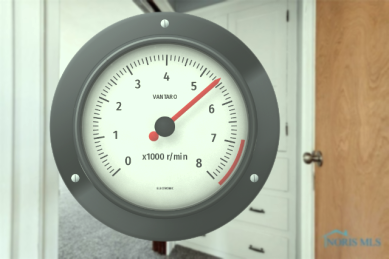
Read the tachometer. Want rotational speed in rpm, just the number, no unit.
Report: 5400
